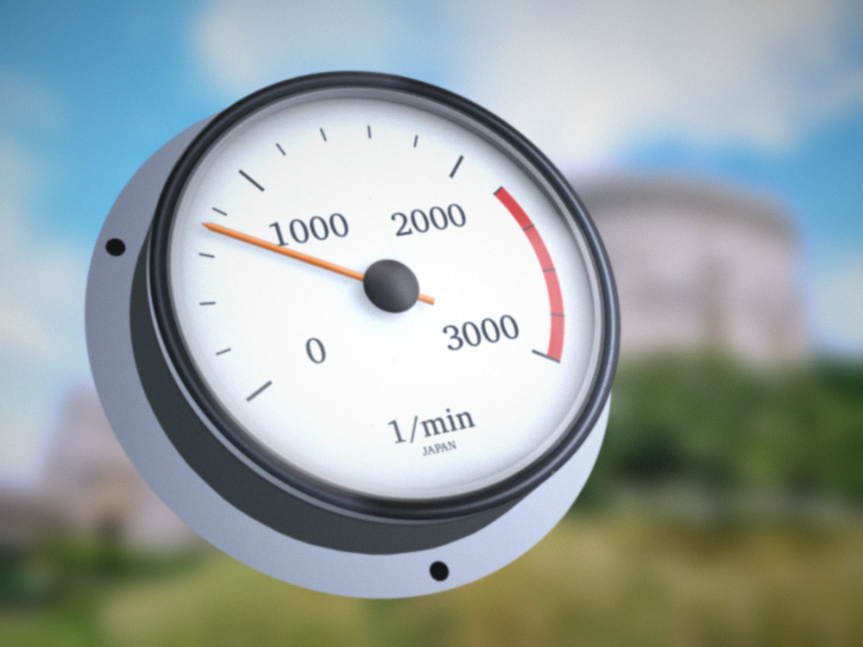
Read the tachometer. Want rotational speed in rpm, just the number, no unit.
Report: 700
